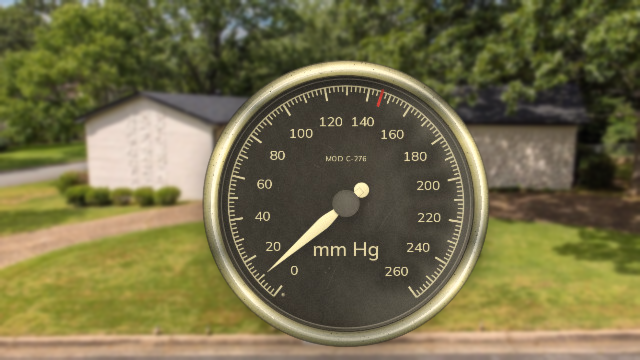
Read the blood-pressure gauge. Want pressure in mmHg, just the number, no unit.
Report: 10
